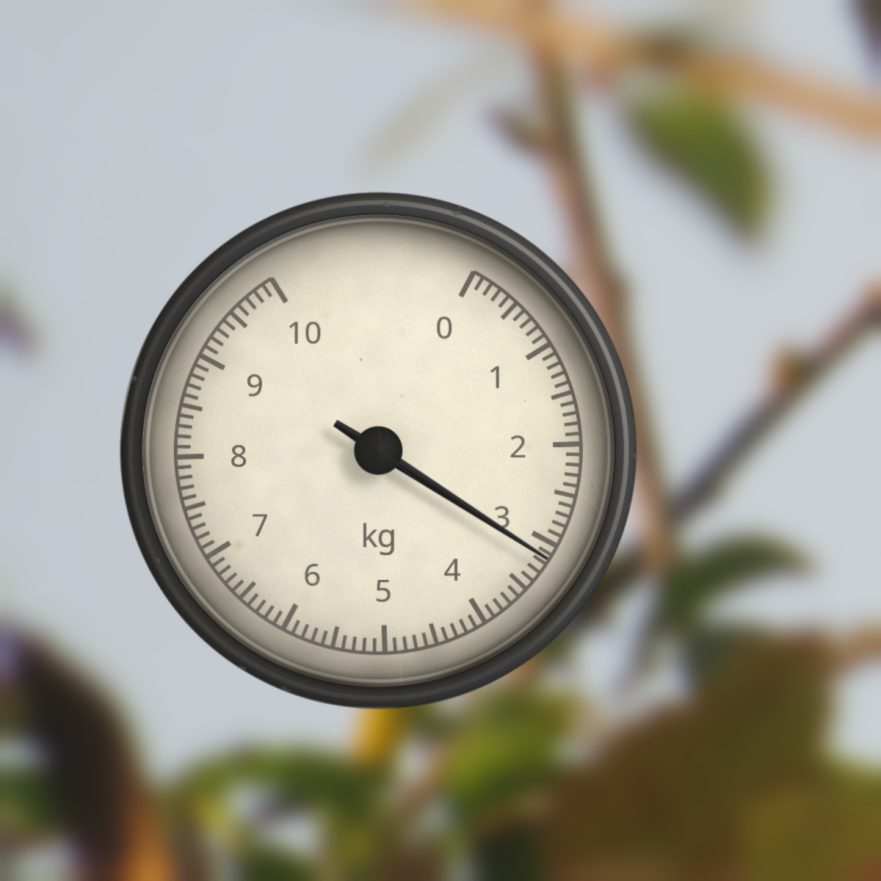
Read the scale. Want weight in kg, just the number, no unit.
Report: 3.15
